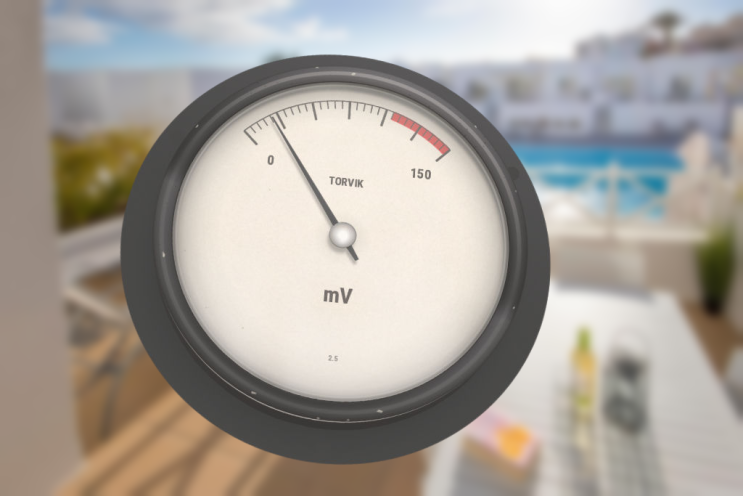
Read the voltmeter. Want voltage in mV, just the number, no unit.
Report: 20
